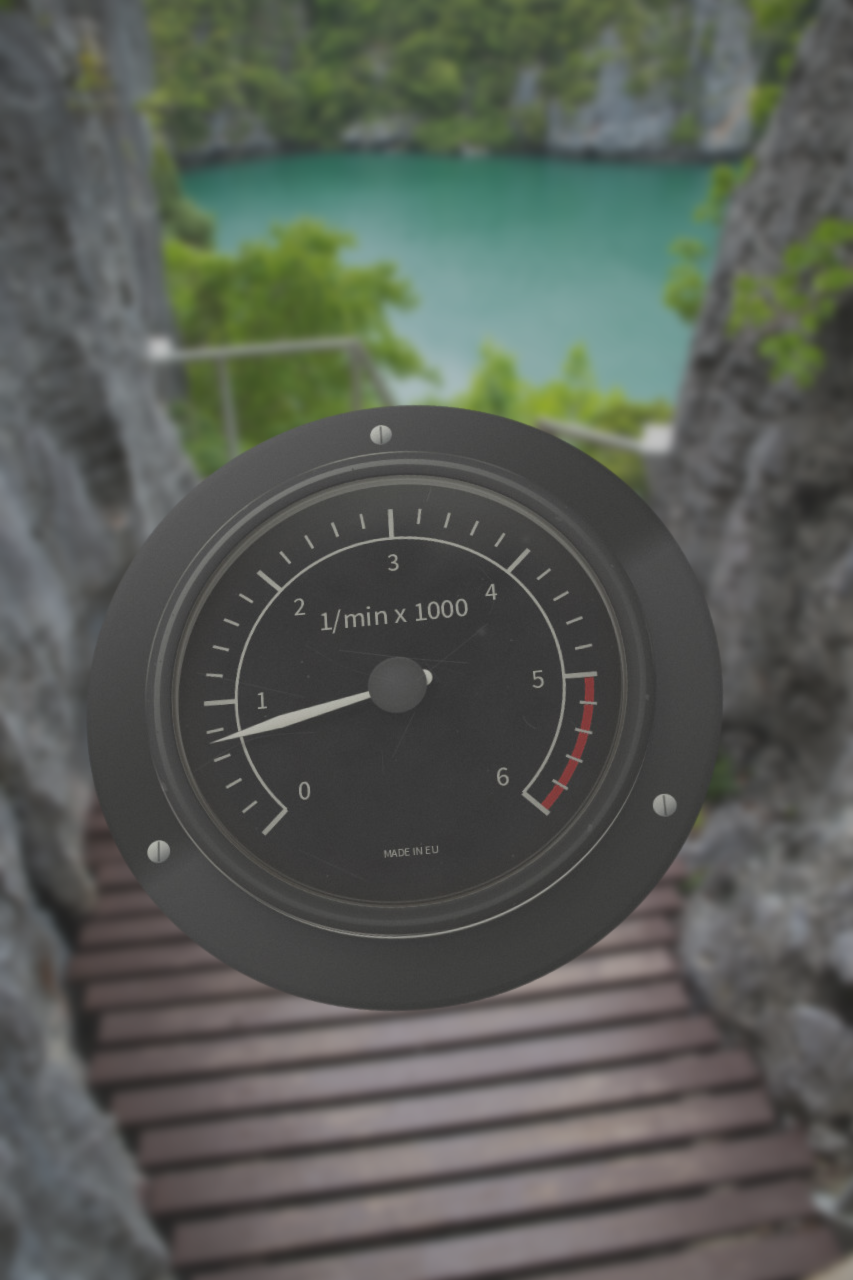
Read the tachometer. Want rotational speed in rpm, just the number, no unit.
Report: 700
